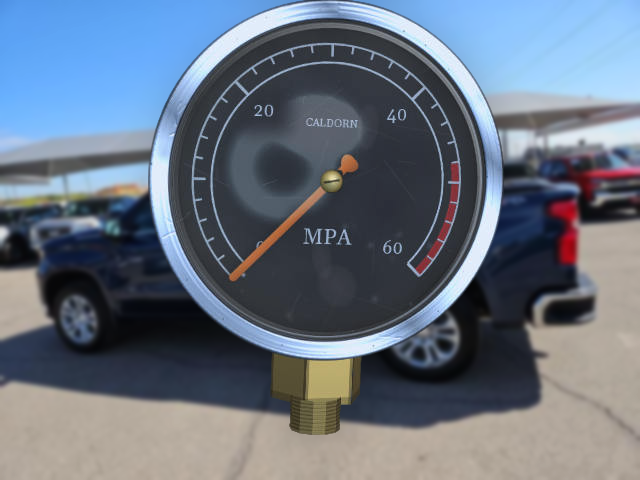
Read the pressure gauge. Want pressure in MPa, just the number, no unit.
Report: 0
